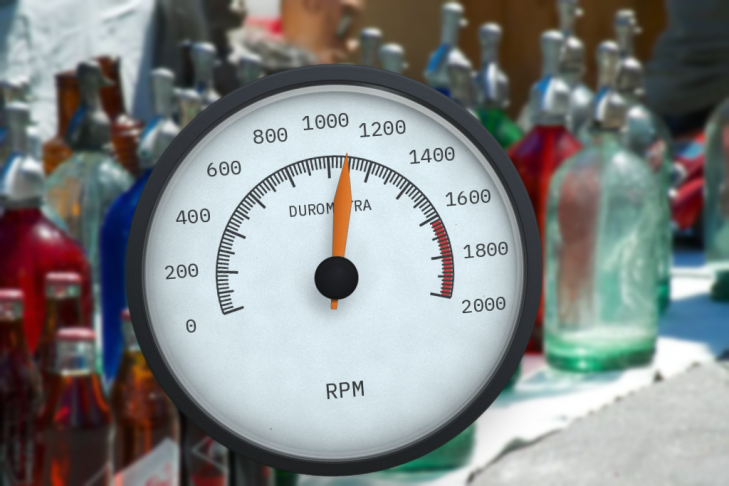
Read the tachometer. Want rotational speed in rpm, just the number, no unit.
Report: 1080
